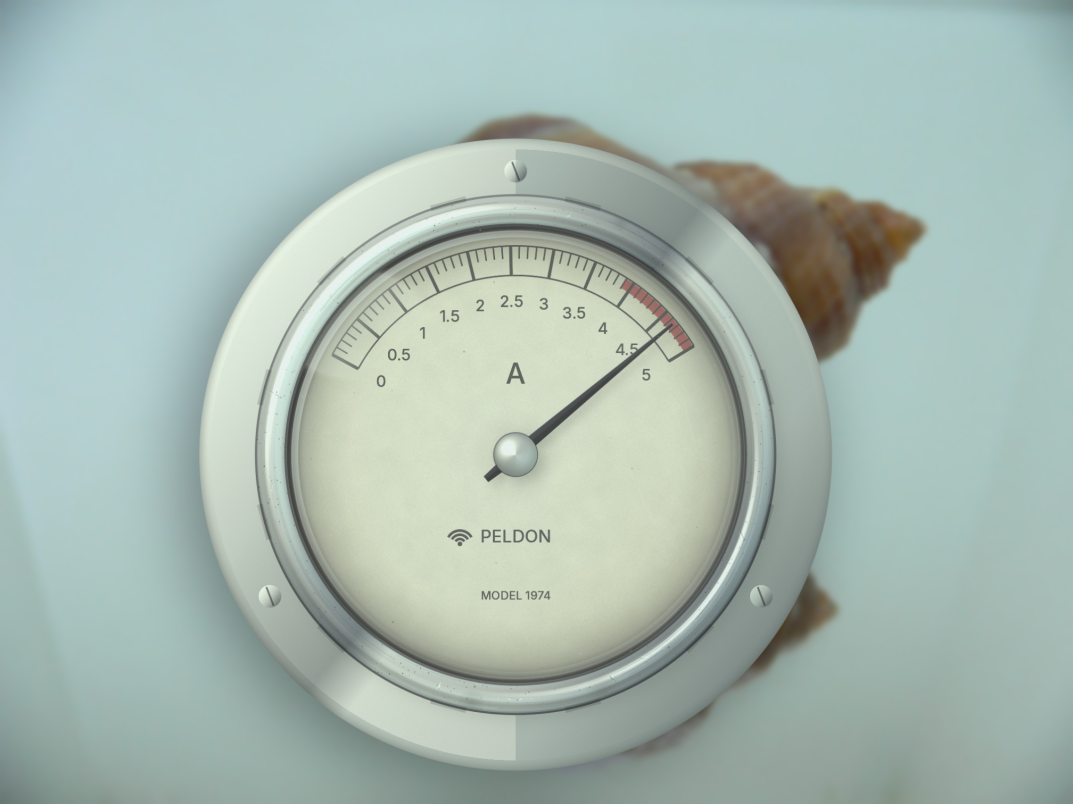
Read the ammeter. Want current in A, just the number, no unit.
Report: 4.65
